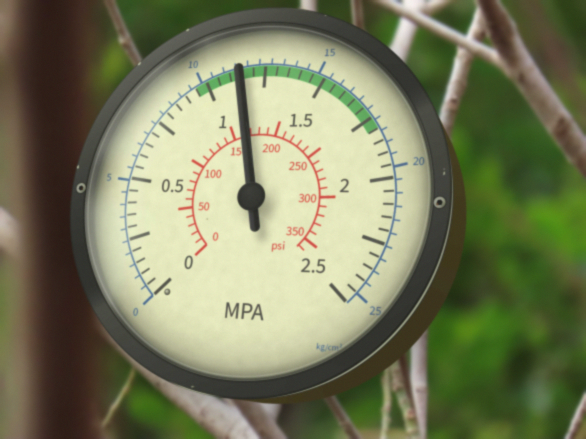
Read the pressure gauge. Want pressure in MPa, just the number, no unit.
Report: 1.15
